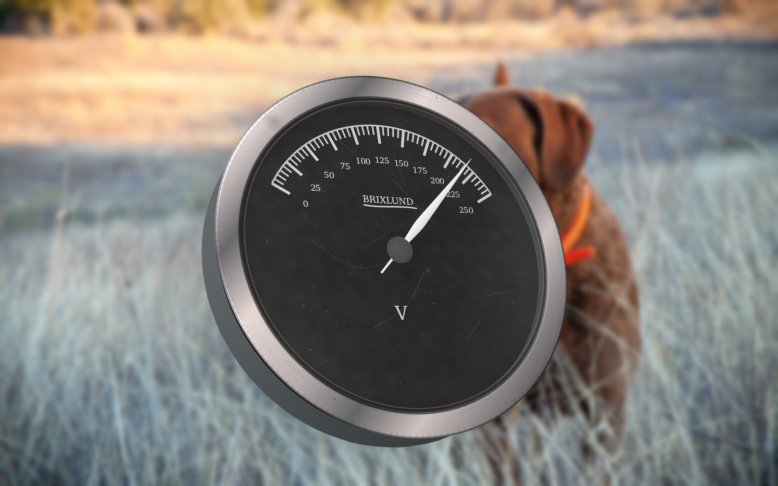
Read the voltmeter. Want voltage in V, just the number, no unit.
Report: 215
